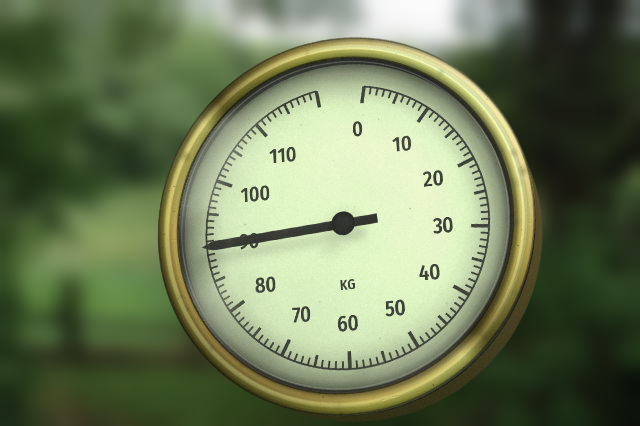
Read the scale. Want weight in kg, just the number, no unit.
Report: 90
